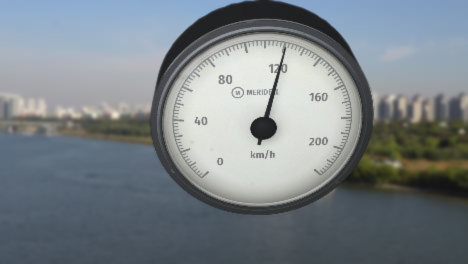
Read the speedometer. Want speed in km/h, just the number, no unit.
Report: 120
